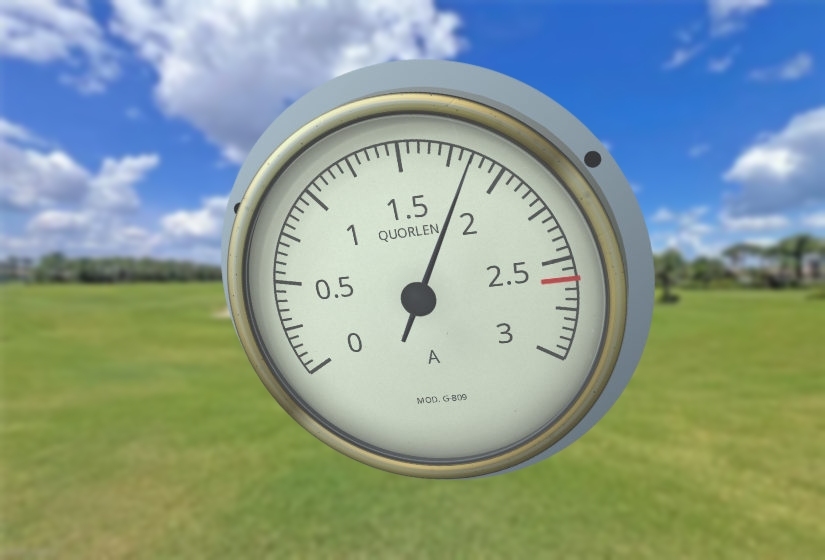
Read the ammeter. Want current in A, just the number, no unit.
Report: 1.85
